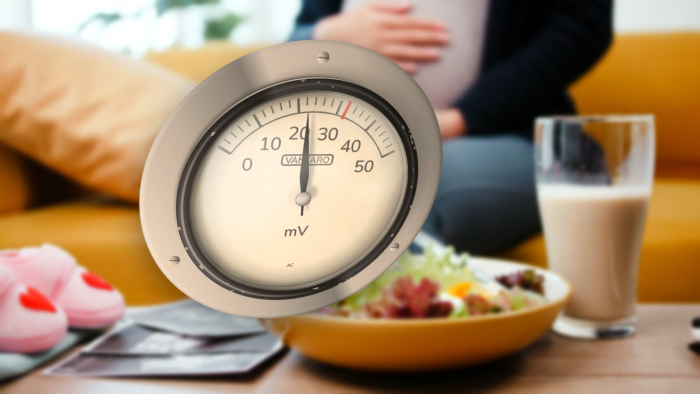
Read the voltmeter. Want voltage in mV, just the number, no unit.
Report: 22
